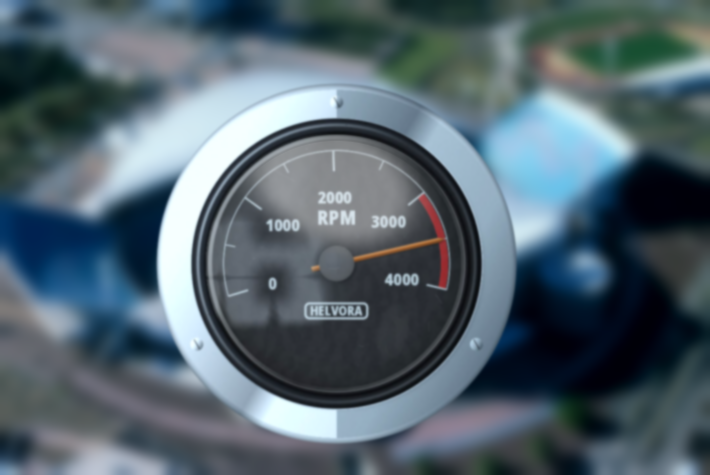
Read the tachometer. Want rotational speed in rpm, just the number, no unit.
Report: 3500
